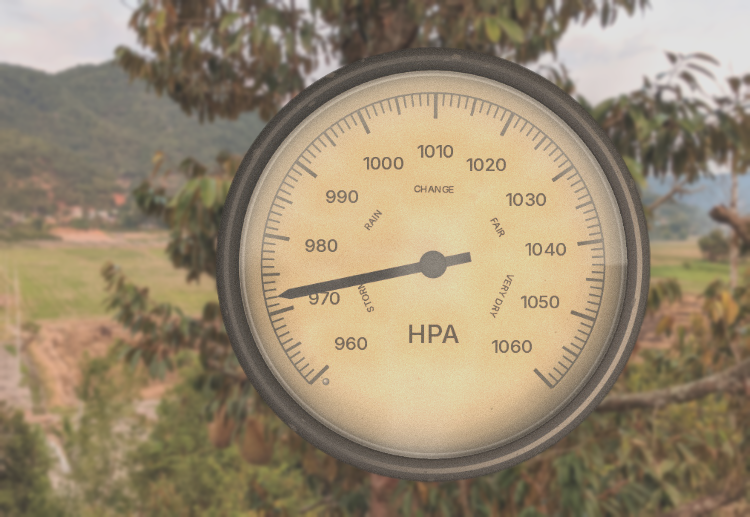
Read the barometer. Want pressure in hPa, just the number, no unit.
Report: 972
